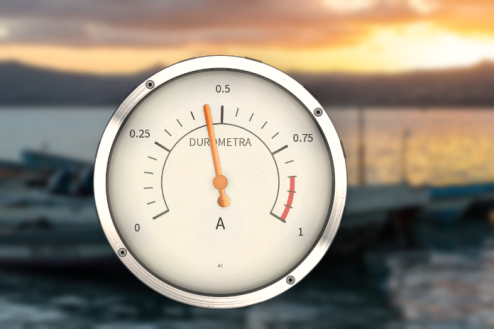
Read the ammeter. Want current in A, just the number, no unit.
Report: 0.45
